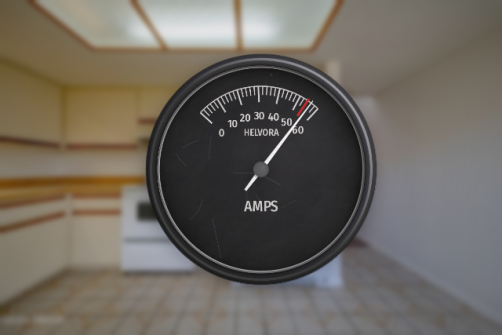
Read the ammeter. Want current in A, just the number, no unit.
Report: 56
